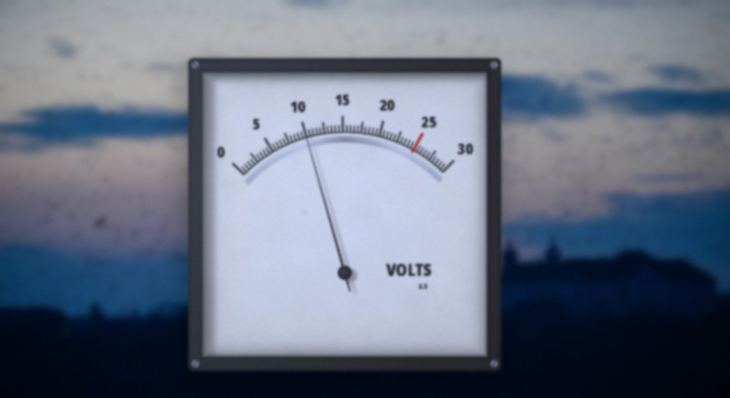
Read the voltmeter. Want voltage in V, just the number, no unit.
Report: 10
